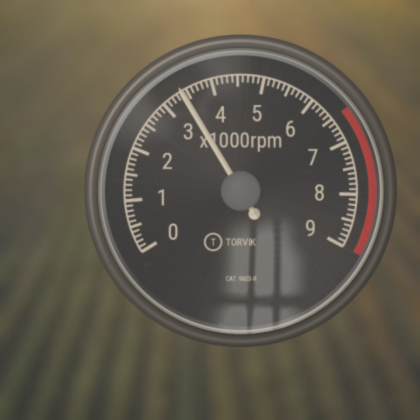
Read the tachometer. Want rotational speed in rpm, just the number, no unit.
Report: 3400
